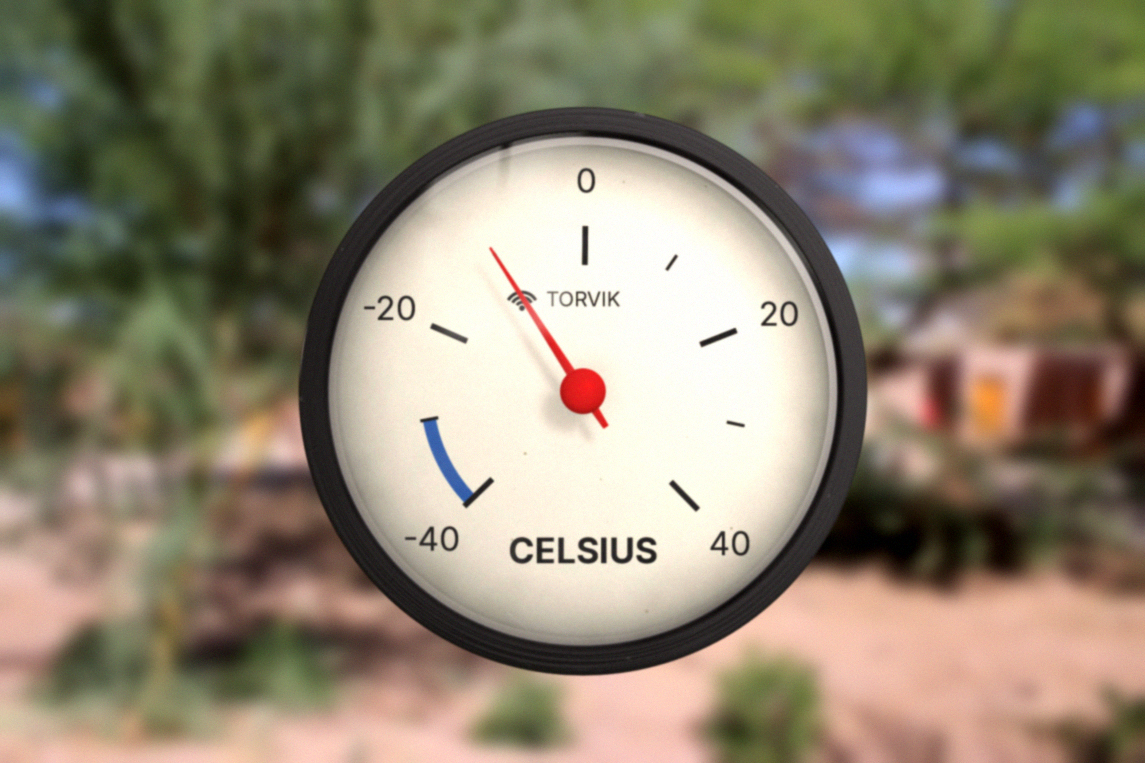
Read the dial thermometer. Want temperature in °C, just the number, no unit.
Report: -10
